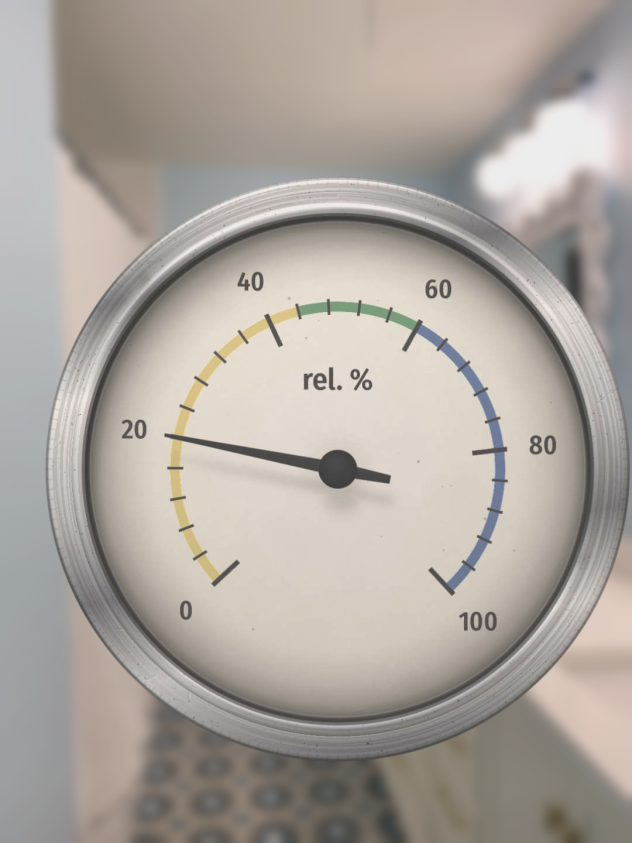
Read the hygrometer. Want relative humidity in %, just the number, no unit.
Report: 20
